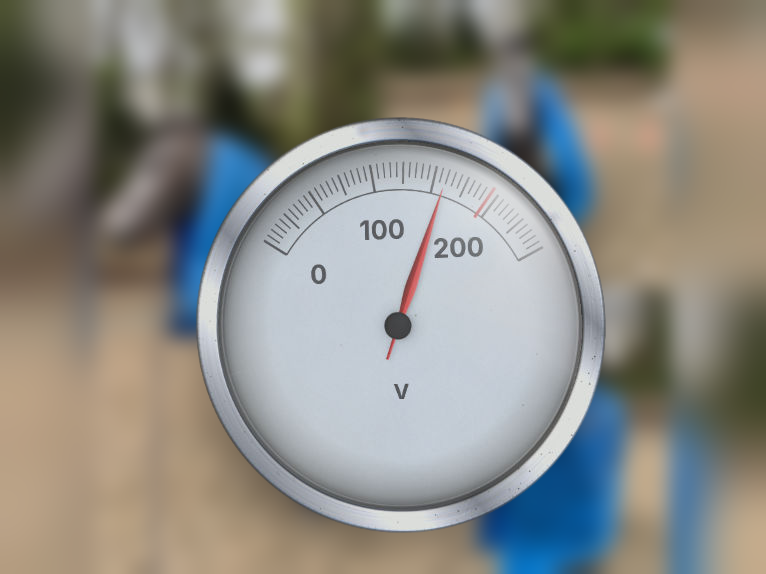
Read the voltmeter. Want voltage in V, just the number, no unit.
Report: 160
